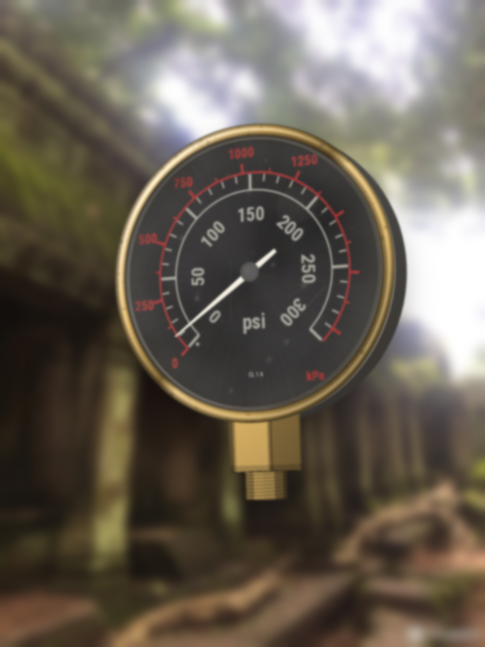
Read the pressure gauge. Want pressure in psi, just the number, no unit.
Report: 10
